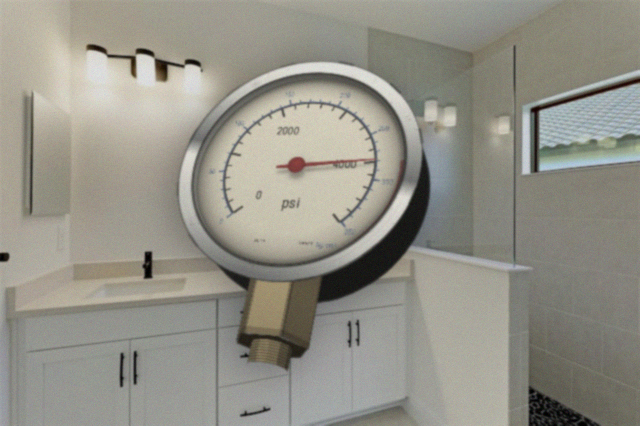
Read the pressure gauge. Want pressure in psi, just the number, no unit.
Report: 4000
